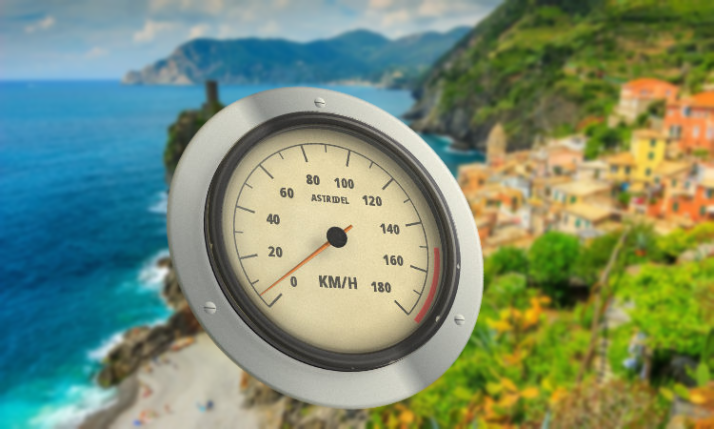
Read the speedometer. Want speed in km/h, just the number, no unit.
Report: 5
